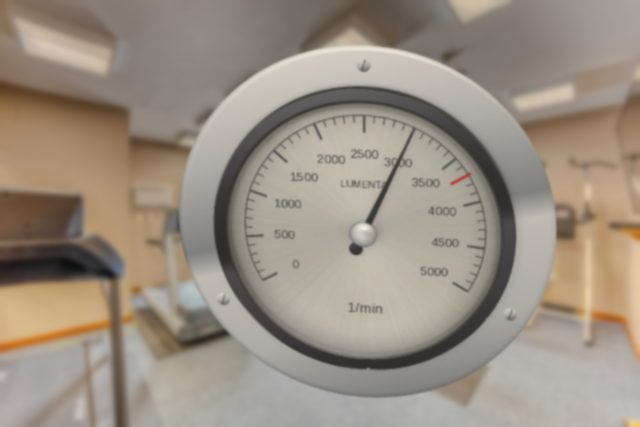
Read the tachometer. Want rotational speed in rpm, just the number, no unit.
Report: 3000
